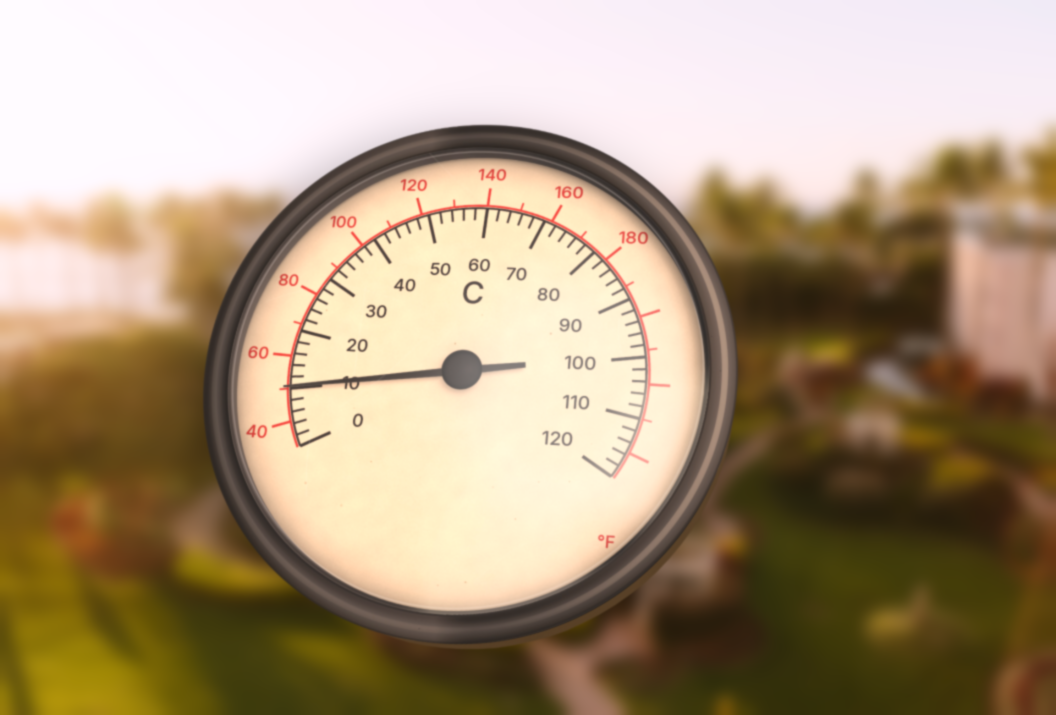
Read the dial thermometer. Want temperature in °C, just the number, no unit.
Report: 10
